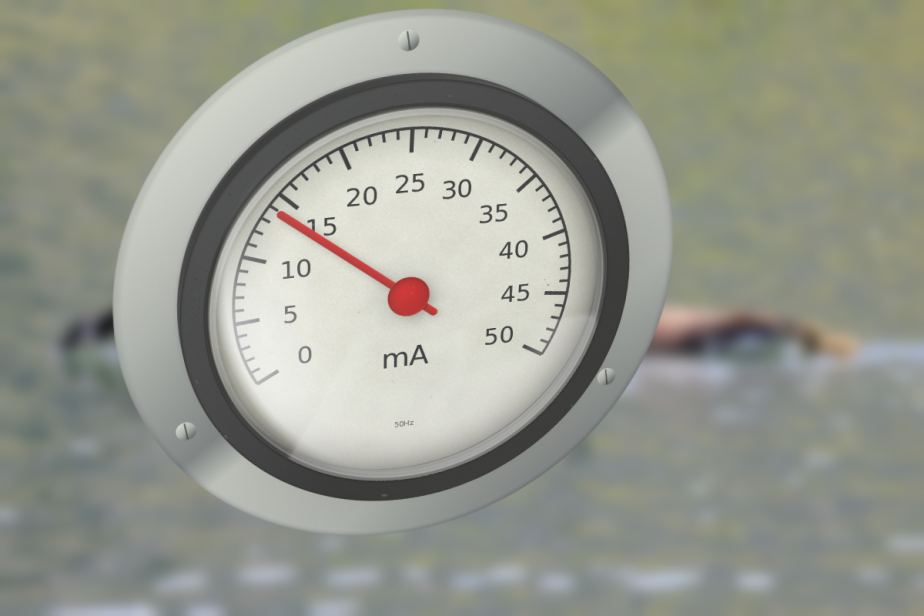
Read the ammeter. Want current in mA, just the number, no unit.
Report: 14
